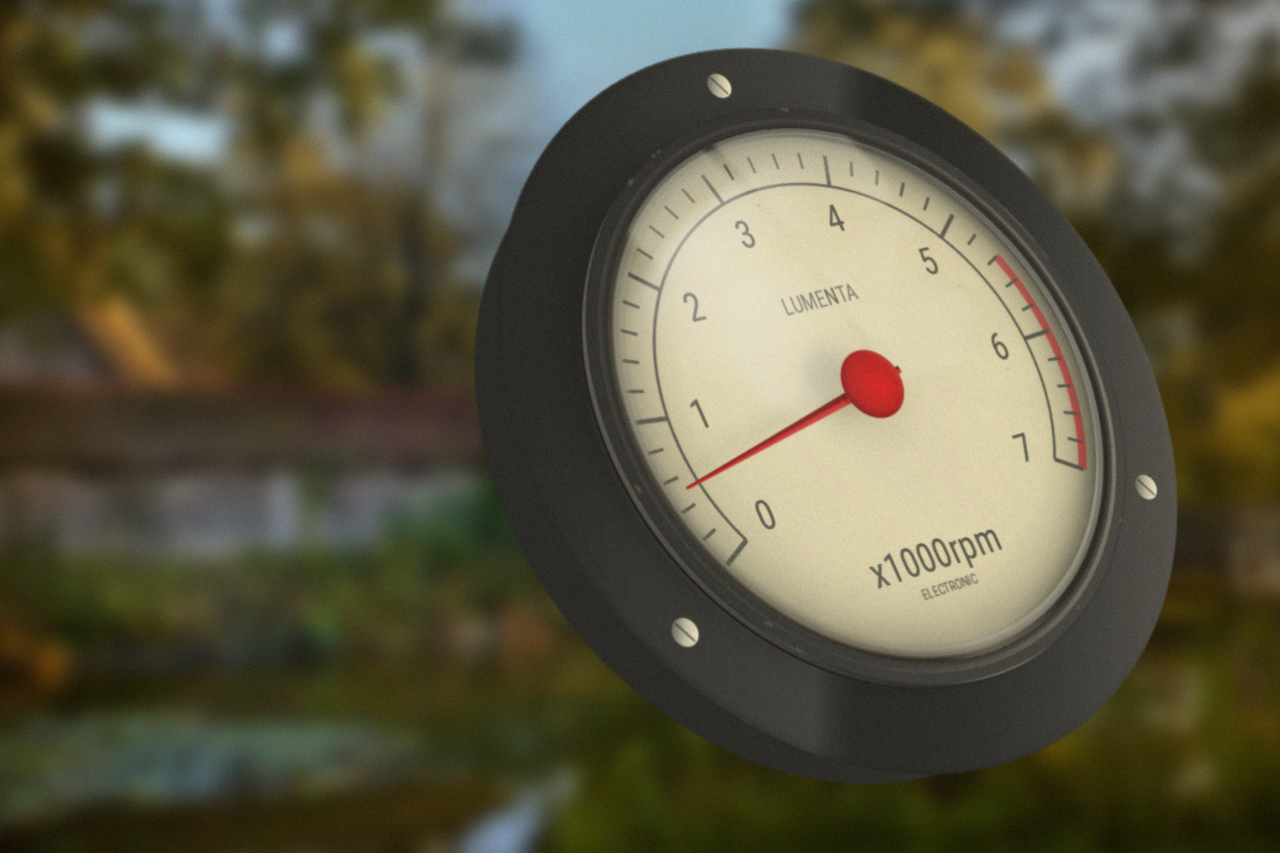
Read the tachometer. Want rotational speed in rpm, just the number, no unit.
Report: 500
